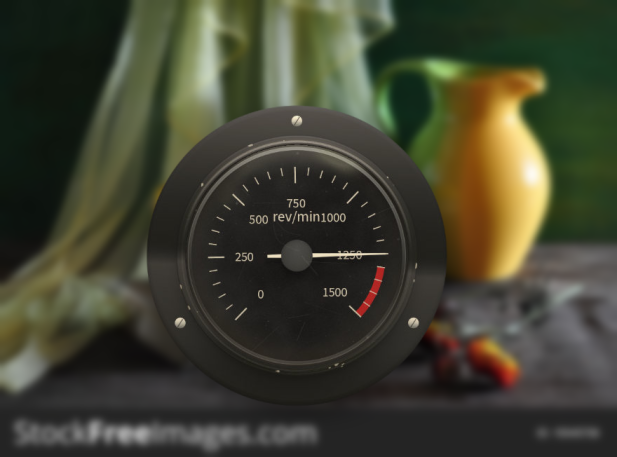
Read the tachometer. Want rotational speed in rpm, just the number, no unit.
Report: 1250
